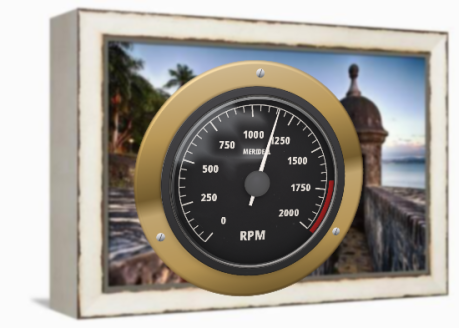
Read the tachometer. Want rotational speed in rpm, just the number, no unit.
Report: 1150
